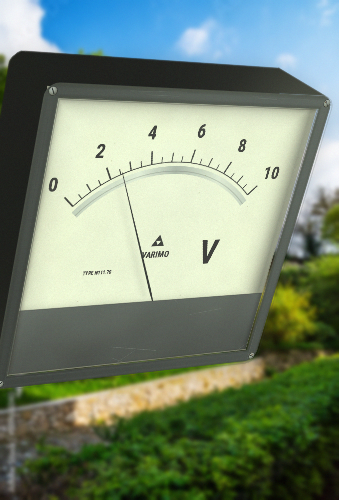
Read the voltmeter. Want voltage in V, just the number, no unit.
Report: 2.5
